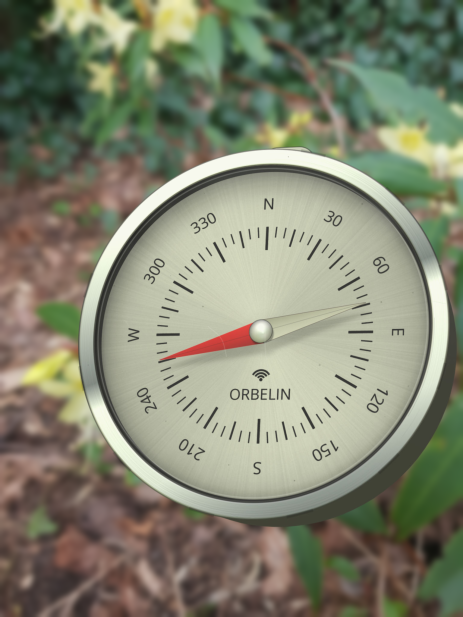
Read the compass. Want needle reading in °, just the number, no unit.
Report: 255
